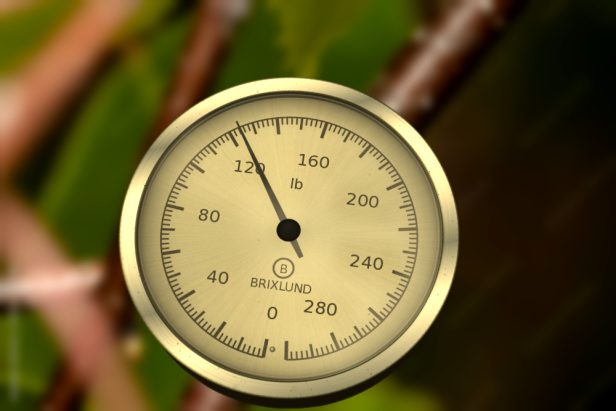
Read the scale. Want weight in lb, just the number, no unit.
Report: 124
